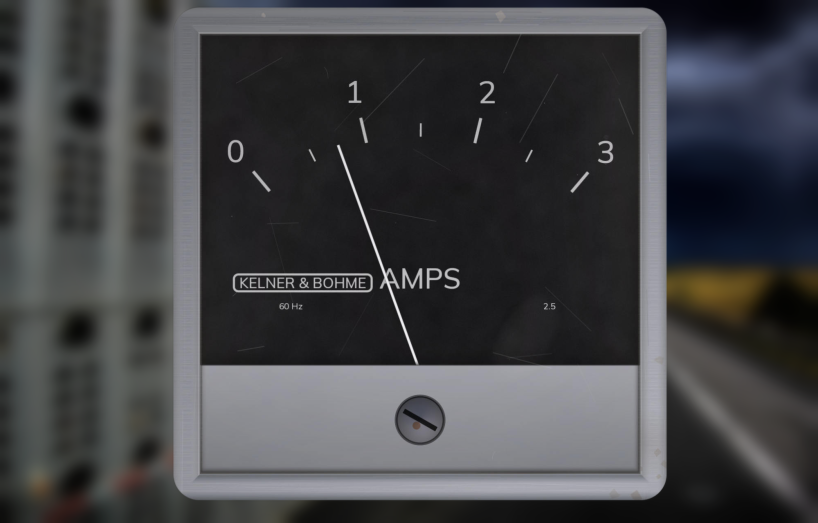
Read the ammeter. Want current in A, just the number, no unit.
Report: 0.75
